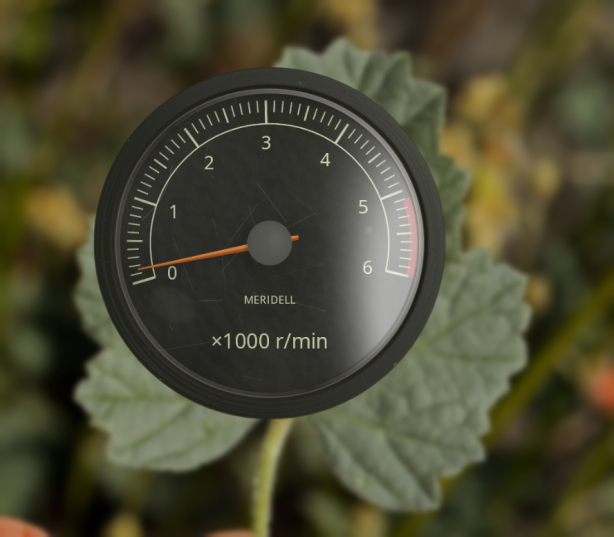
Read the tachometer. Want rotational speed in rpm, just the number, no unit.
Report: 150
